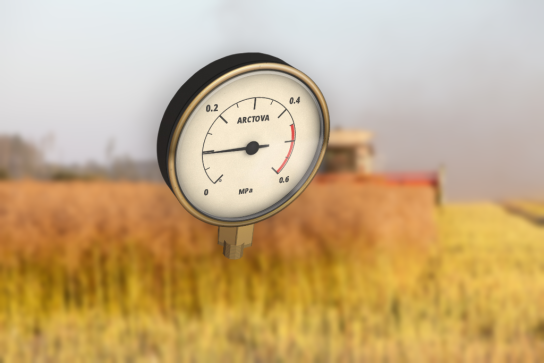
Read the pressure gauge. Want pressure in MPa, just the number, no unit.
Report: 0.1
